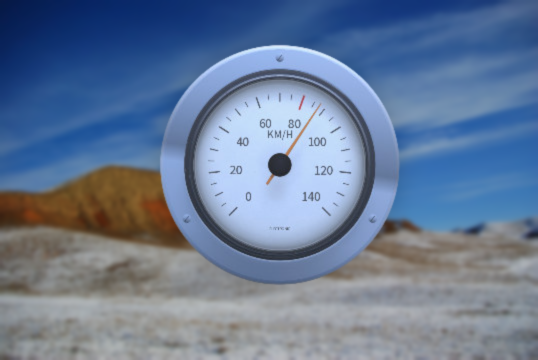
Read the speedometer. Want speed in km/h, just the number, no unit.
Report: 87.5
